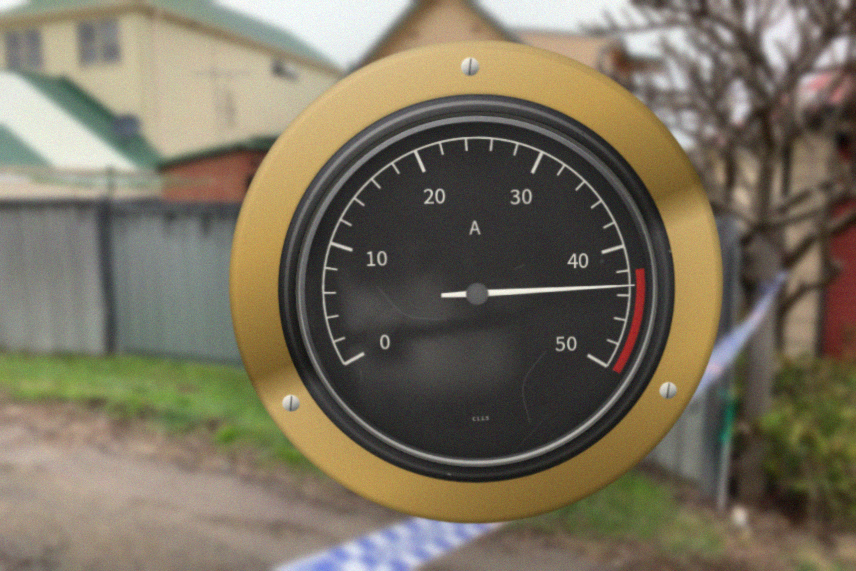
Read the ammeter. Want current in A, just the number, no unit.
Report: 43
